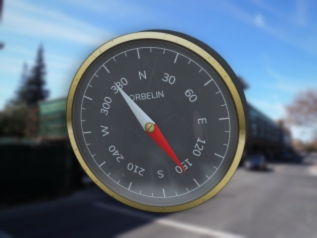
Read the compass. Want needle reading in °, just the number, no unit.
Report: 150
